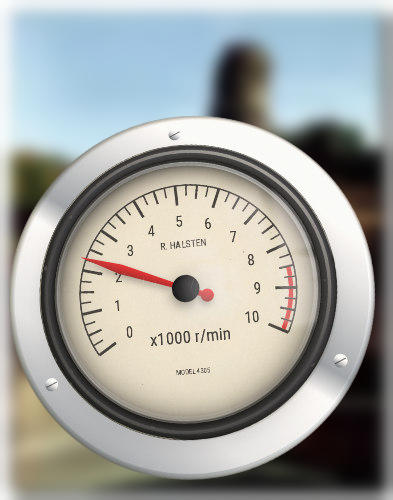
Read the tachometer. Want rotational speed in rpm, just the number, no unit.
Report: 2250
